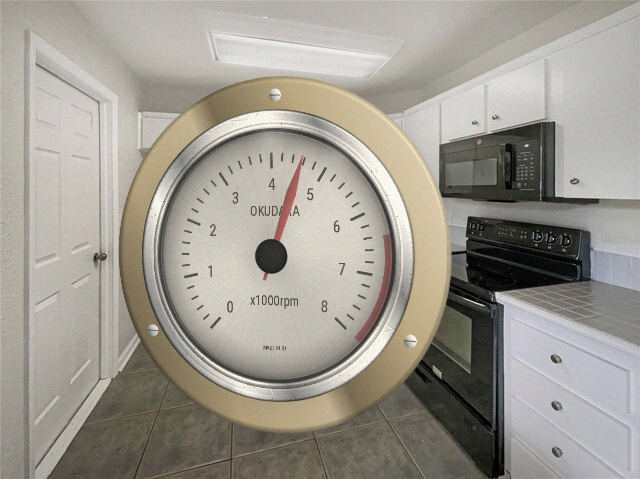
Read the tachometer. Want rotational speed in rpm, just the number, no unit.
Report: 4600
